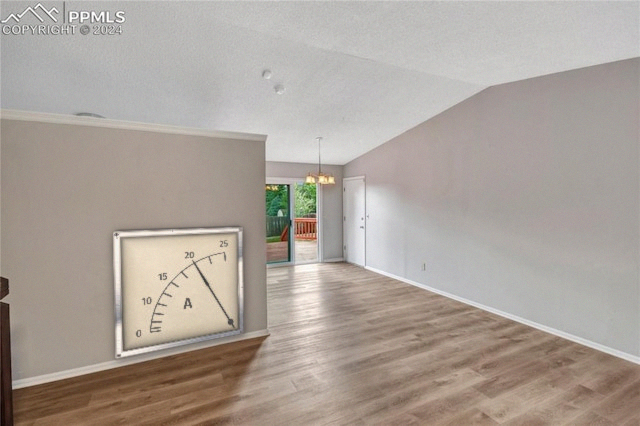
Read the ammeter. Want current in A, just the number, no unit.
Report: 20
